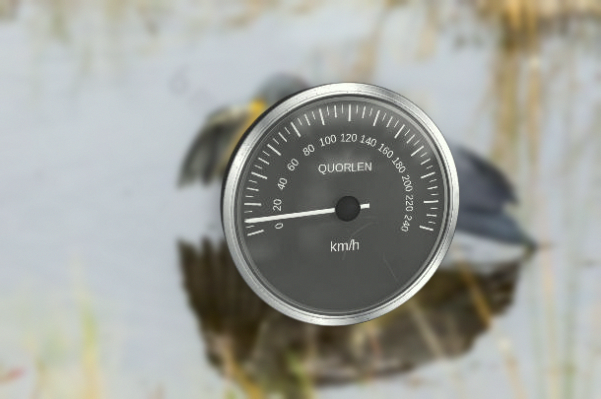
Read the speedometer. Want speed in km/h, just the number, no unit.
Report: 10
